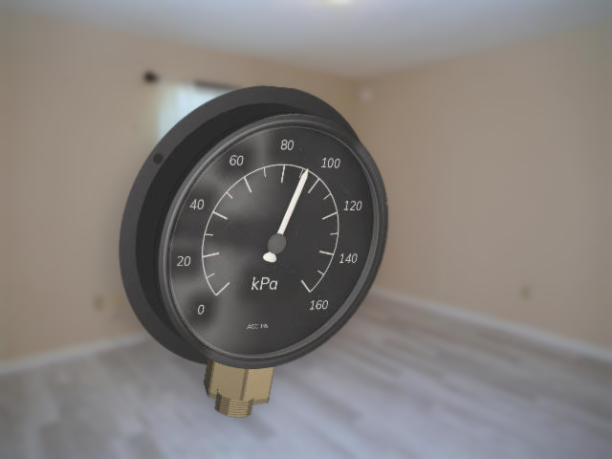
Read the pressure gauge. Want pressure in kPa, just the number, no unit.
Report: 90
